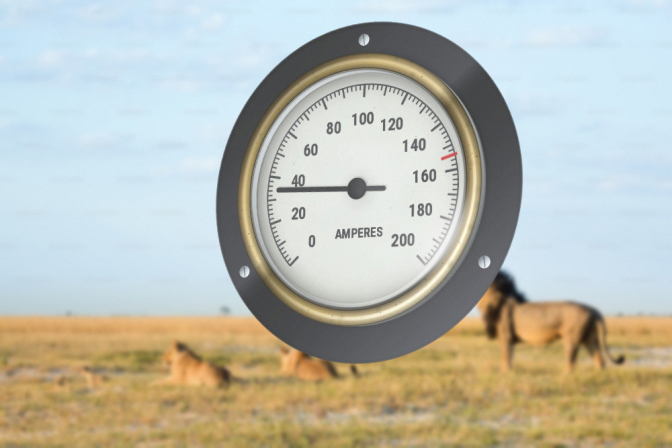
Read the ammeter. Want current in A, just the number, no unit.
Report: 34
